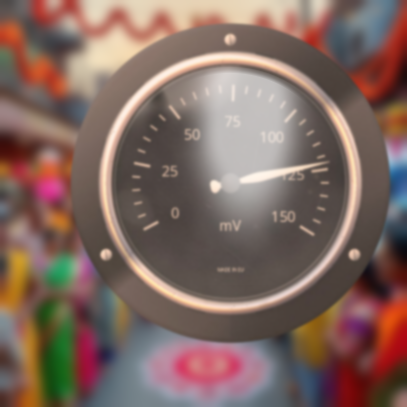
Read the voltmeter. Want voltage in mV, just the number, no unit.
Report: 122.5
